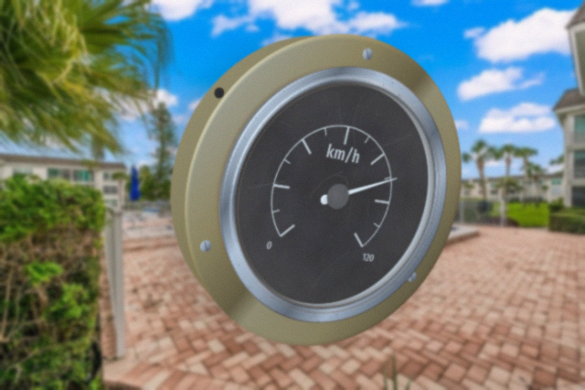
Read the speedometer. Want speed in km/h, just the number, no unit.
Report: 90
